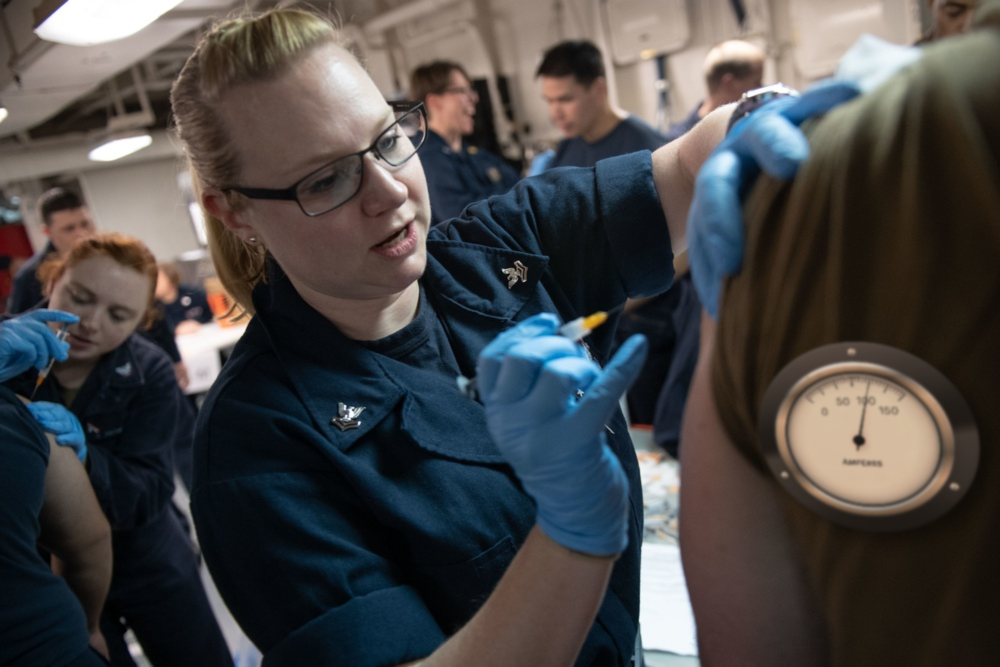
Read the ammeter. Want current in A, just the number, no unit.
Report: 100
